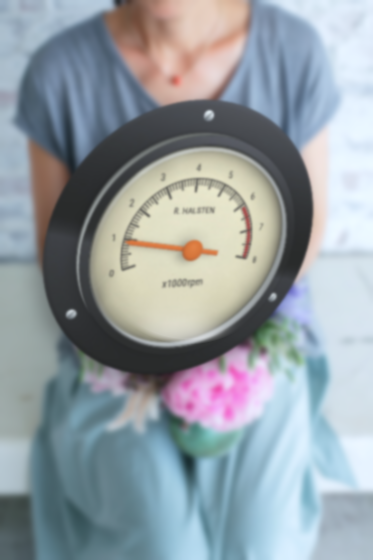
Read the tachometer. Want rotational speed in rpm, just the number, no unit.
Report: 1000
